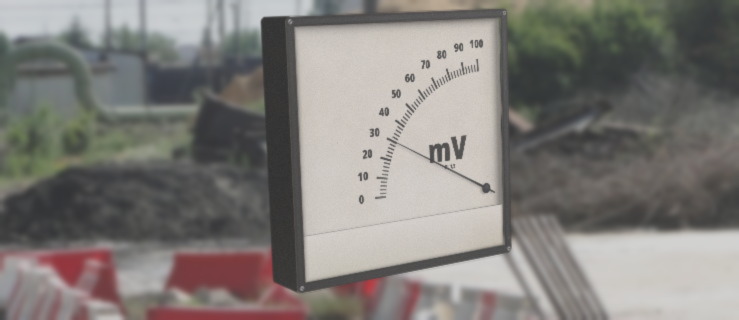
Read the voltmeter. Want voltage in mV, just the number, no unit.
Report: 30
